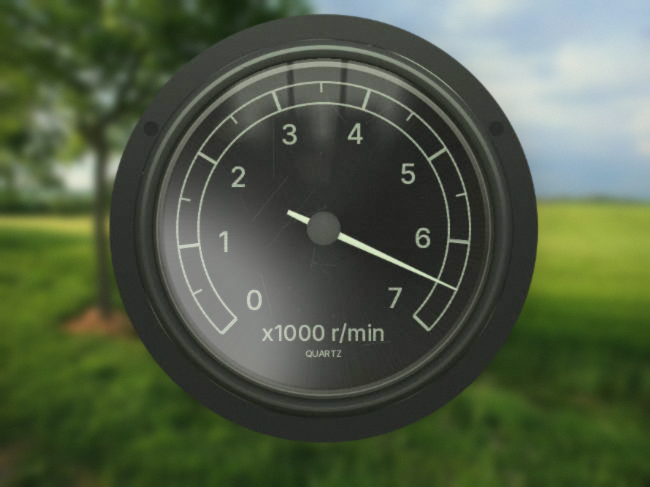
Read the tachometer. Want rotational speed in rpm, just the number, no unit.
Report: 6500
